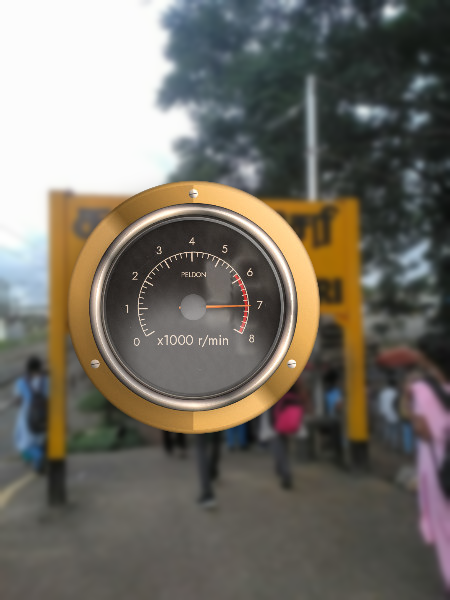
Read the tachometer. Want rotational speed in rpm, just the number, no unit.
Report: 7000
